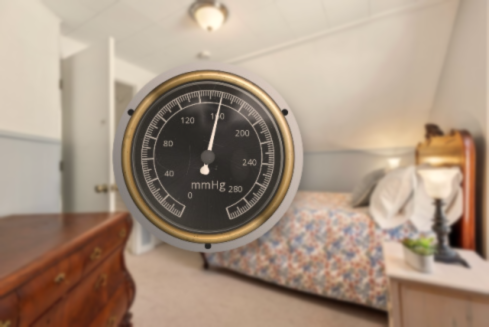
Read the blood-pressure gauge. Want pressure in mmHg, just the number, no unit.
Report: 160
